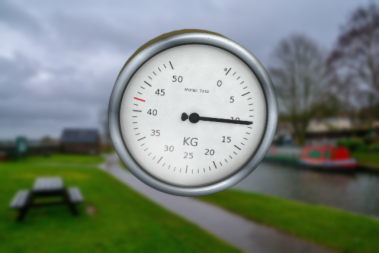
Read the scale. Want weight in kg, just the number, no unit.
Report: 10
